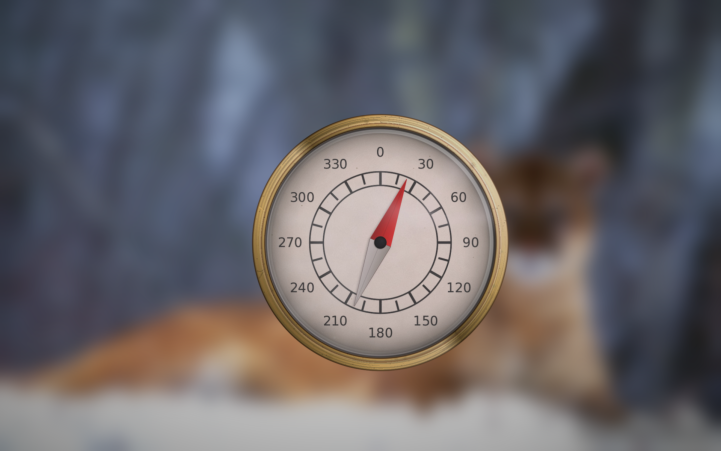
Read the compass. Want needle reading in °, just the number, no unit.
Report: 22.5
